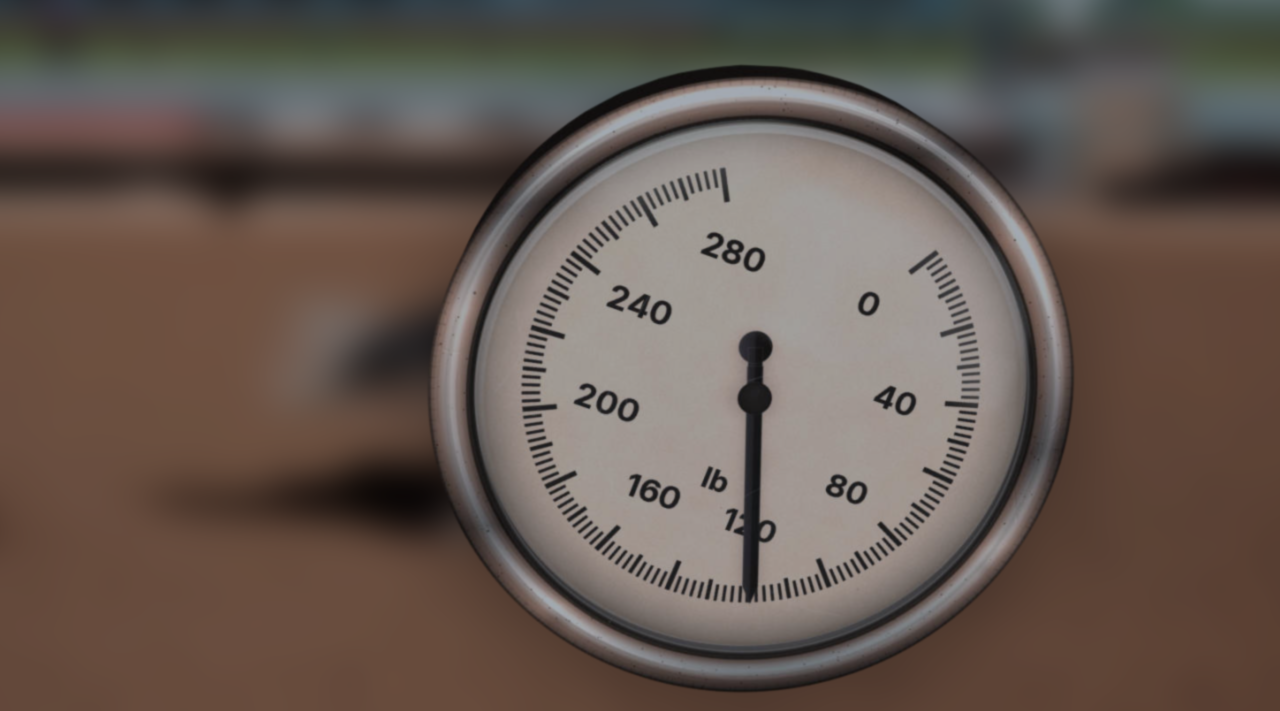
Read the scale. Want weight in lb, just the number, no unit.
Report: 120
